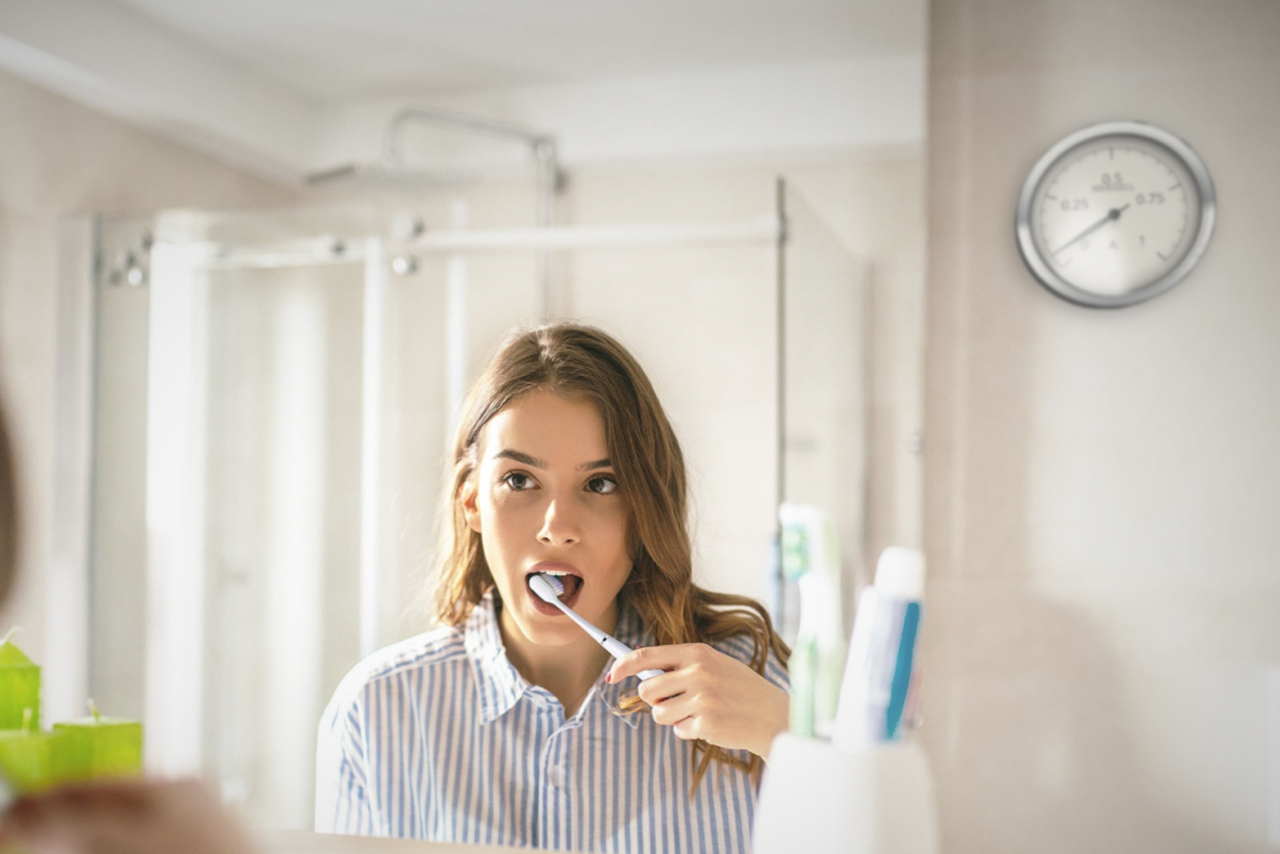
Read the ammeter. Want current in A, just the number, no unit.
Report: 0.05
